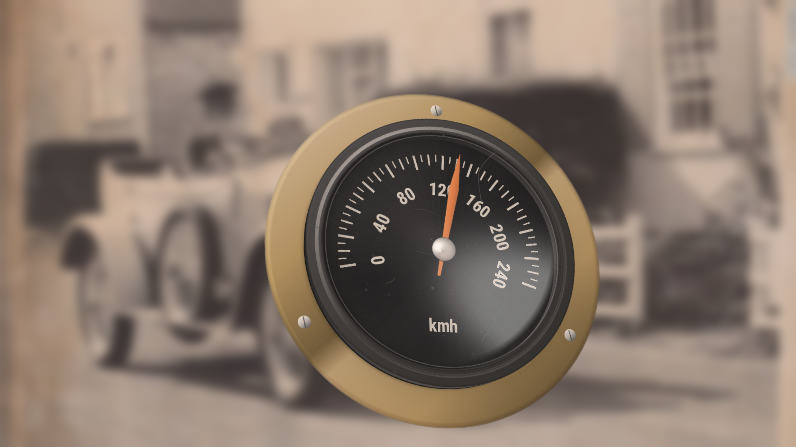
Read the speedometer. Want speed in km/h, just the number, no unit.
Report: 130
